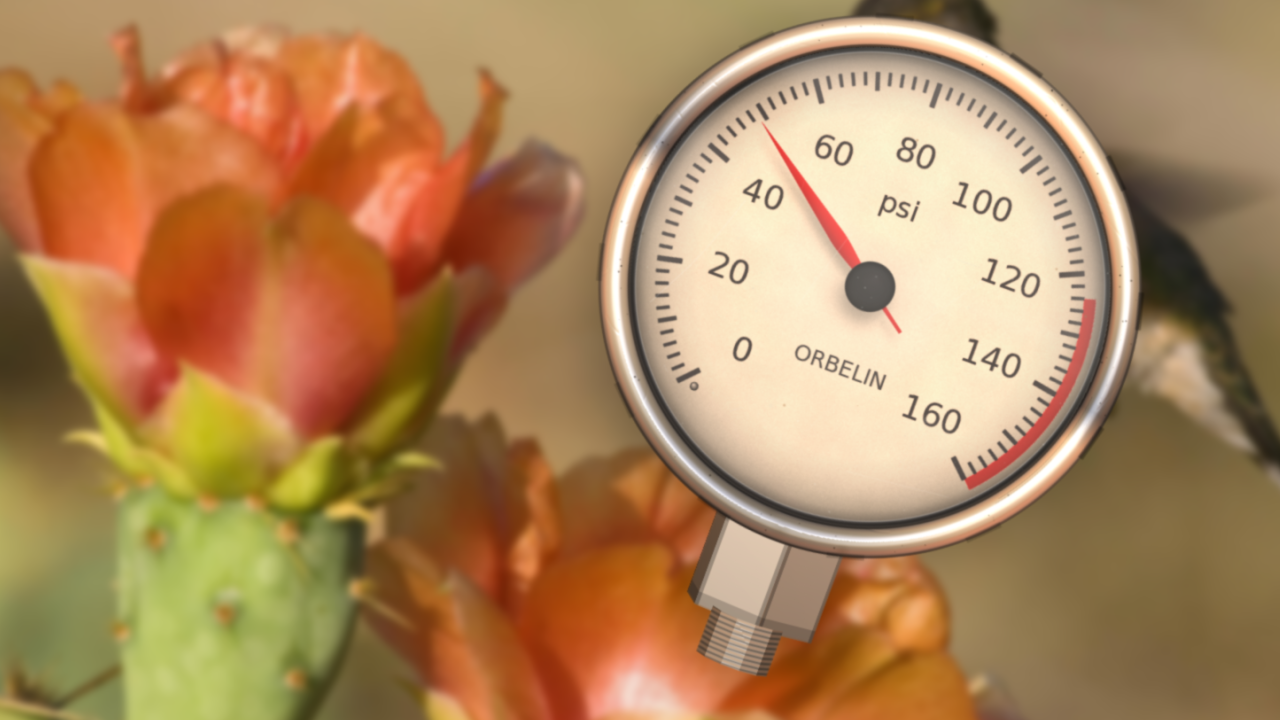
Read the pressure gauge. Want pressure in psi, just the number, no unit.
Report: 49
